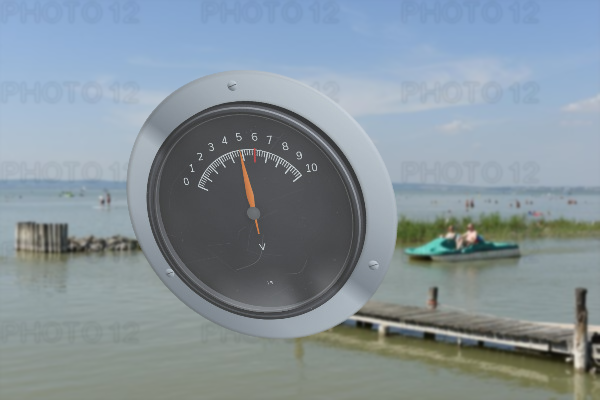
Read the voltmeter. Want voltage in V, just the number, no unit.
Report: 5
